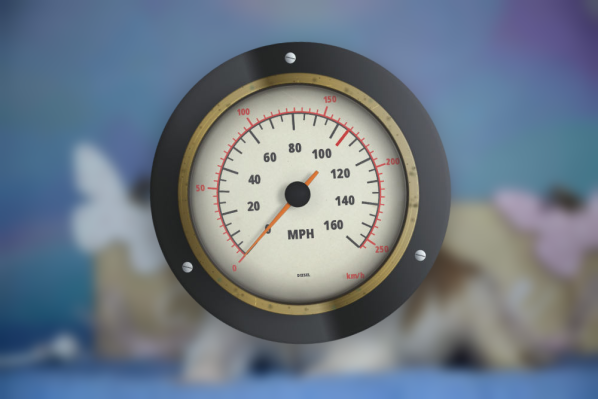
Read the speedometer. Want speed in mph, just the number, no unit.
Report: 0
